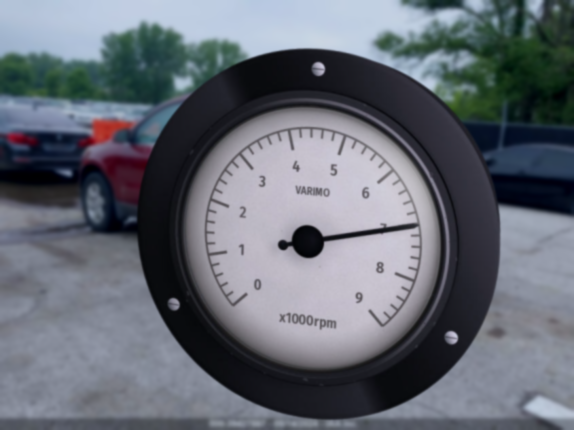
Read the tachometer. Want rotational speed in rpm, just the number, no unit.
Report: 7000
